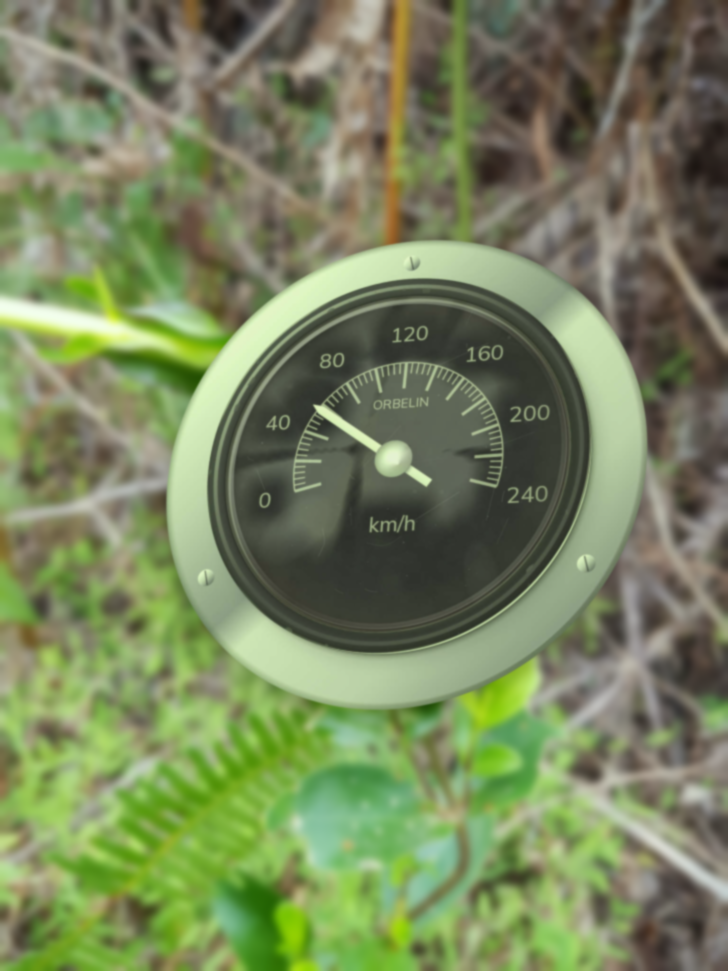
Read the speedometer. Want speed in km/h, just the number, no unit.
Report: 56
